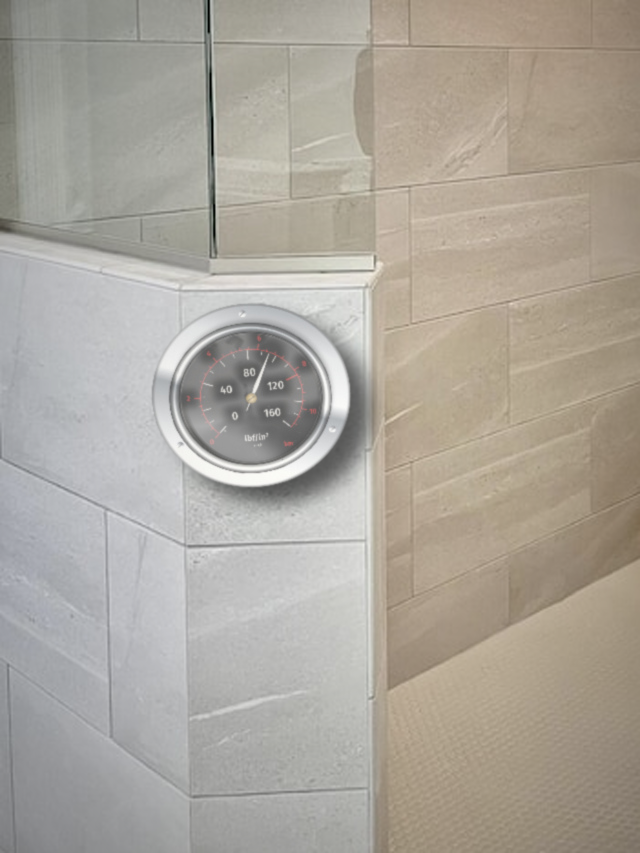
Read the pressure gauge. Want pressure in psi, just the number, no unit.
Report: 95
